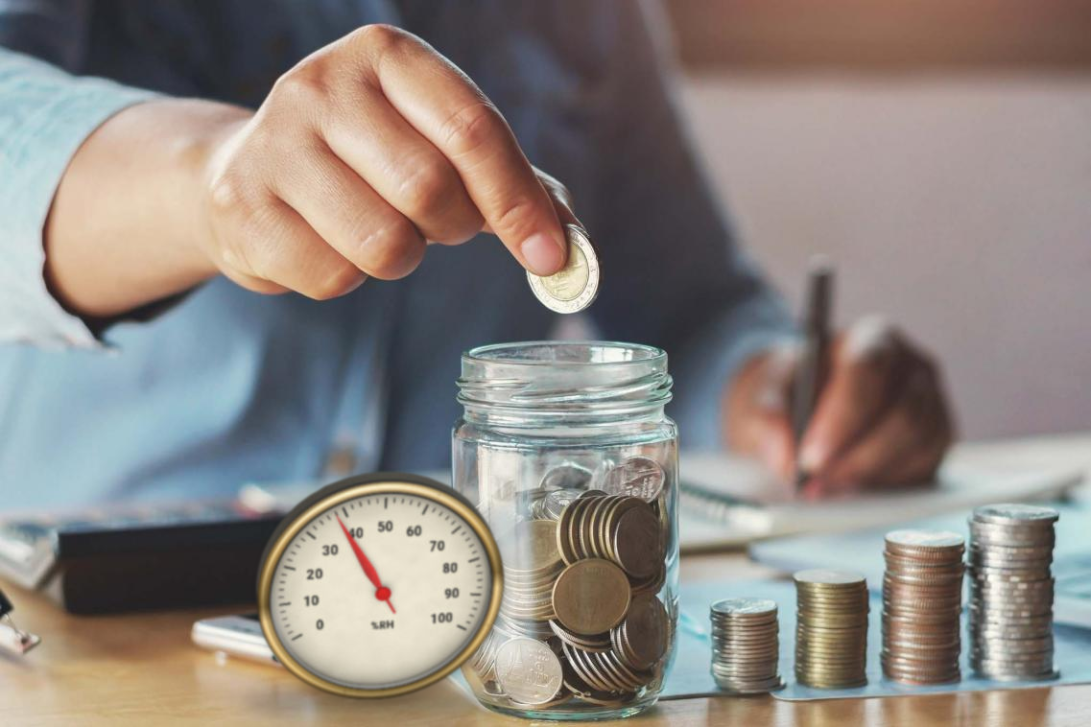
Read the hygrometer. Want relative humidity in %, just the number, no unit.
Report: 38
